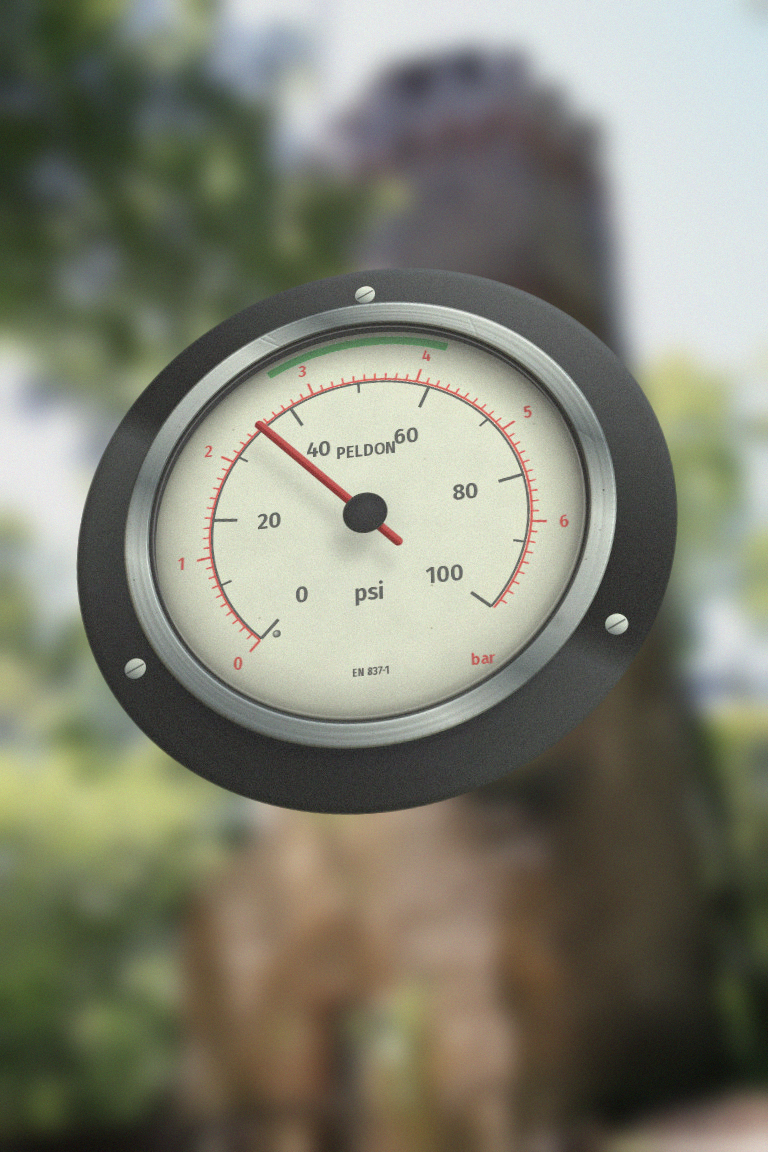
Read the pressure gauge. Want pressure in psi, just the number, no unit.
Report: 35
